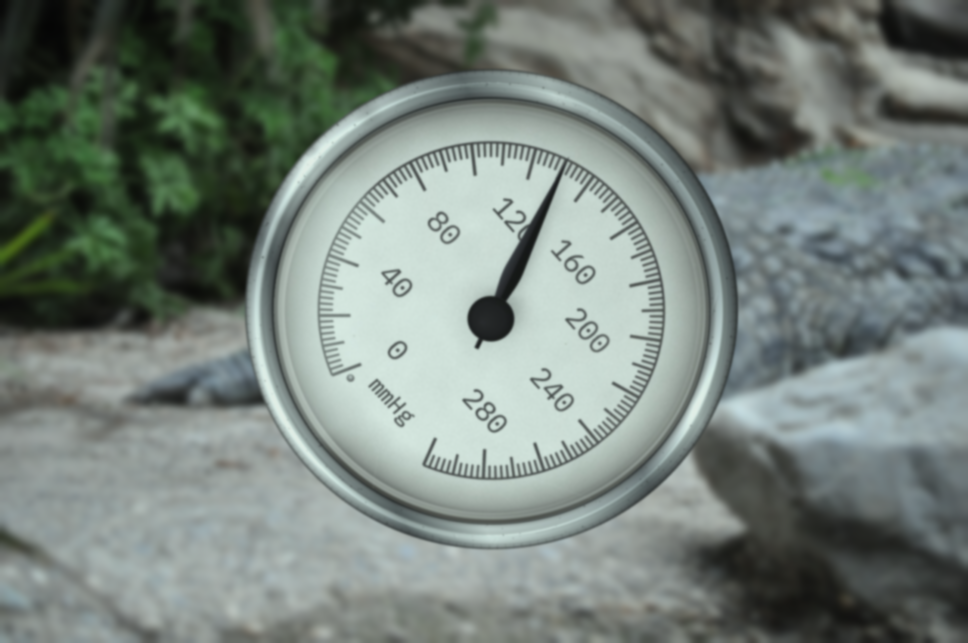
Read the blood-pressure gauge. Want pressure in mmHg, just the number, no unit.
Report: 130
